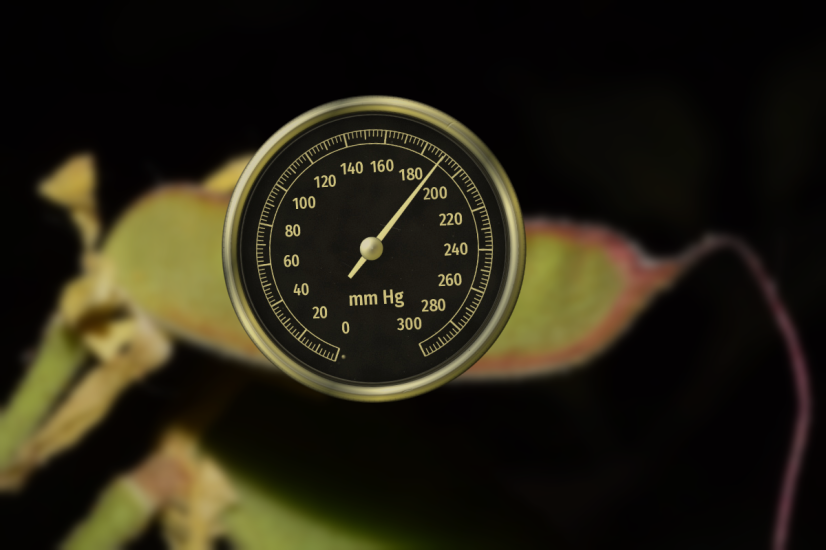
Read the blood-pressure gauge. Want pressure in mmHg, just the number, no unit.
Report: 190
